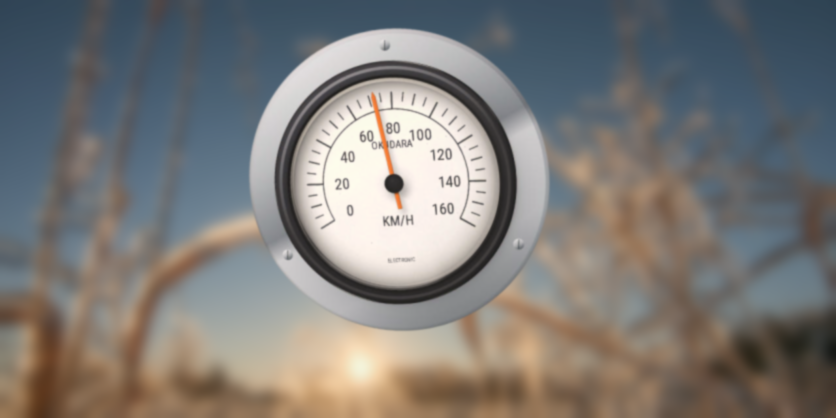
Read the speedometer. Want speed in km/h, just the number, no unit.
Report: 72.5
